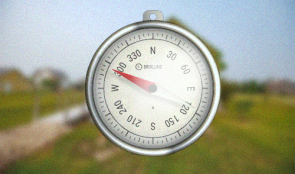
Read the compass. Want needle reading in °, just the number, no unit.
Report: 295
